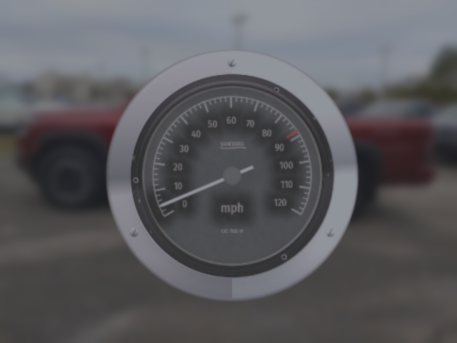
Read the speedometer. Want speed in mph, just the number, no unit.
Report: 4
